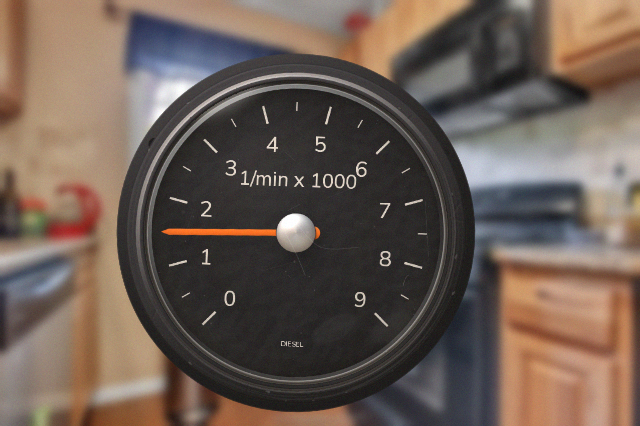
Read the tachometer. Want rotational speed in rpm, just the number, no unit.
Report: 1500
